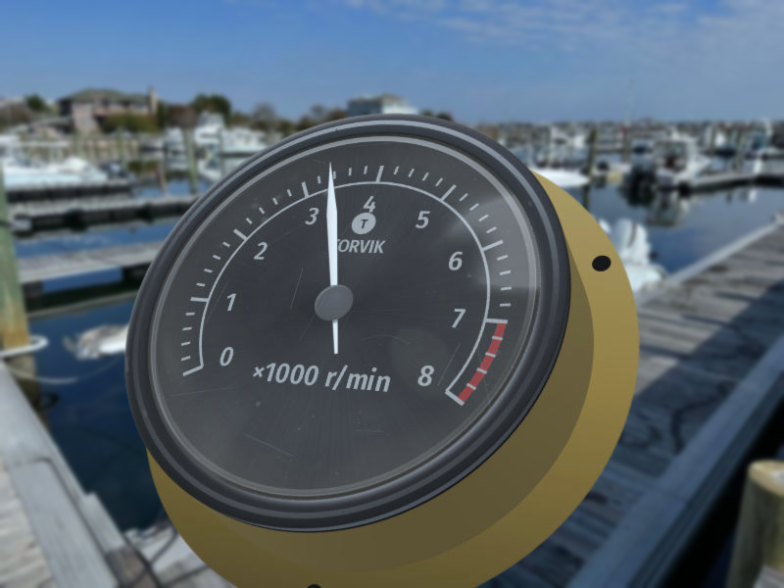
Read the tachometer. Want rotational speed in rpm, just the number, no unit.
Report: 3400
